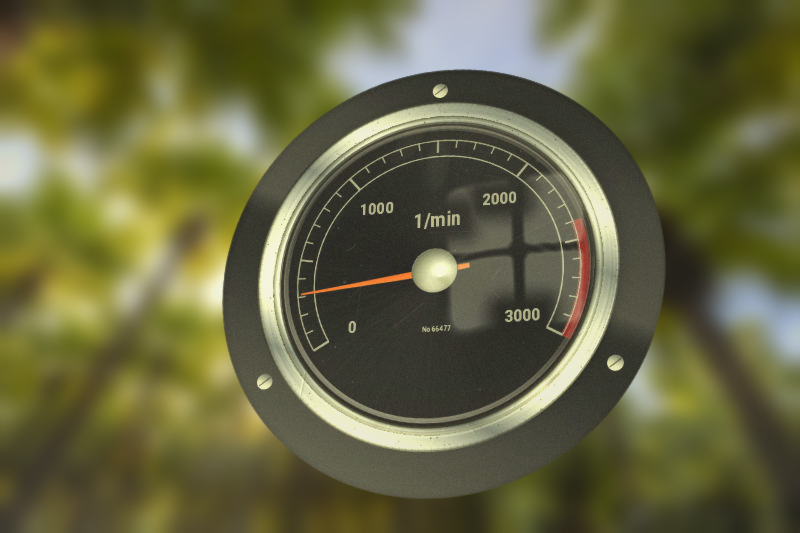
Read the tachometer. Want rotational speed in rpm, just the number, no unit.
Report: 300
